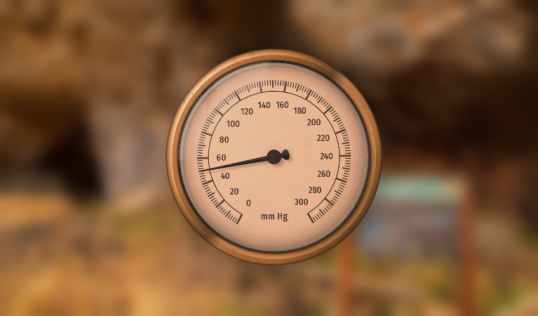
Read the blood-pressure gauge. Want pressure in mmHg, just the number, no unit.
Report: 50
